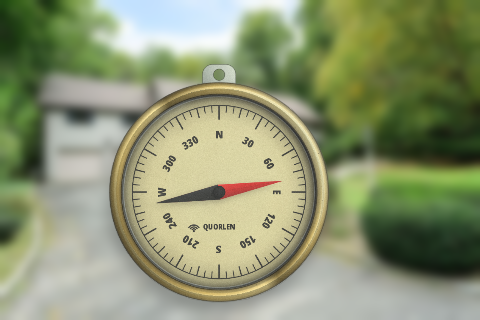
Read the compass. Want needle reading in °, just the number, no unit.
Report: 80
